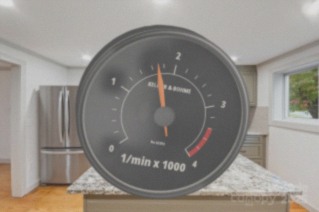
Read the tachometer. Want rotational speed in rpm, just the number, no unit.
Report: 1700
